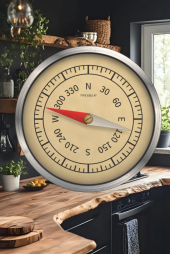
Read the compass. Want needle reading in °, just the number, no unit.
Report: 285
